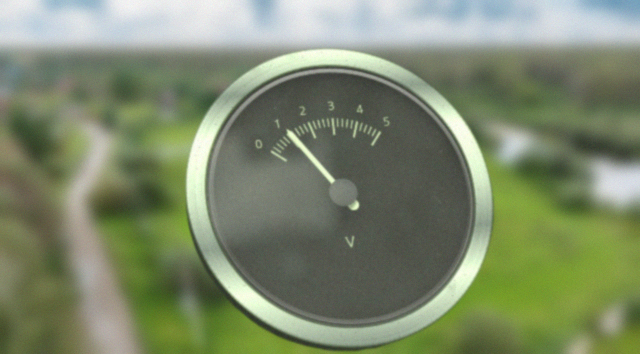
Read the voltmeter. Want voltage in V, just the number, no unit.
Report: 1
